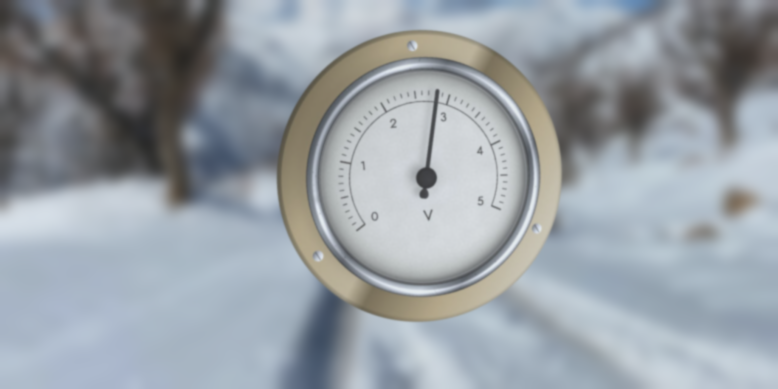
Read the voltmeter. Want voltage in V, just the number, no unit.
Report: 2.8
